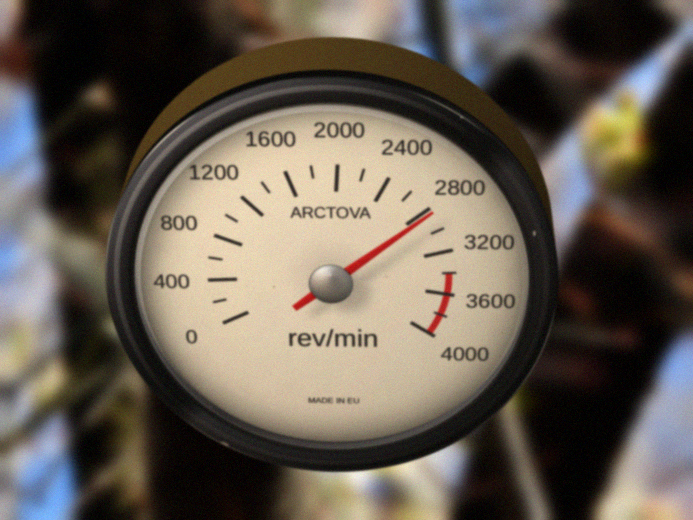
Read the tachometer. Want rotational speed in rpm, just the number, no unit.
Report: 2800
